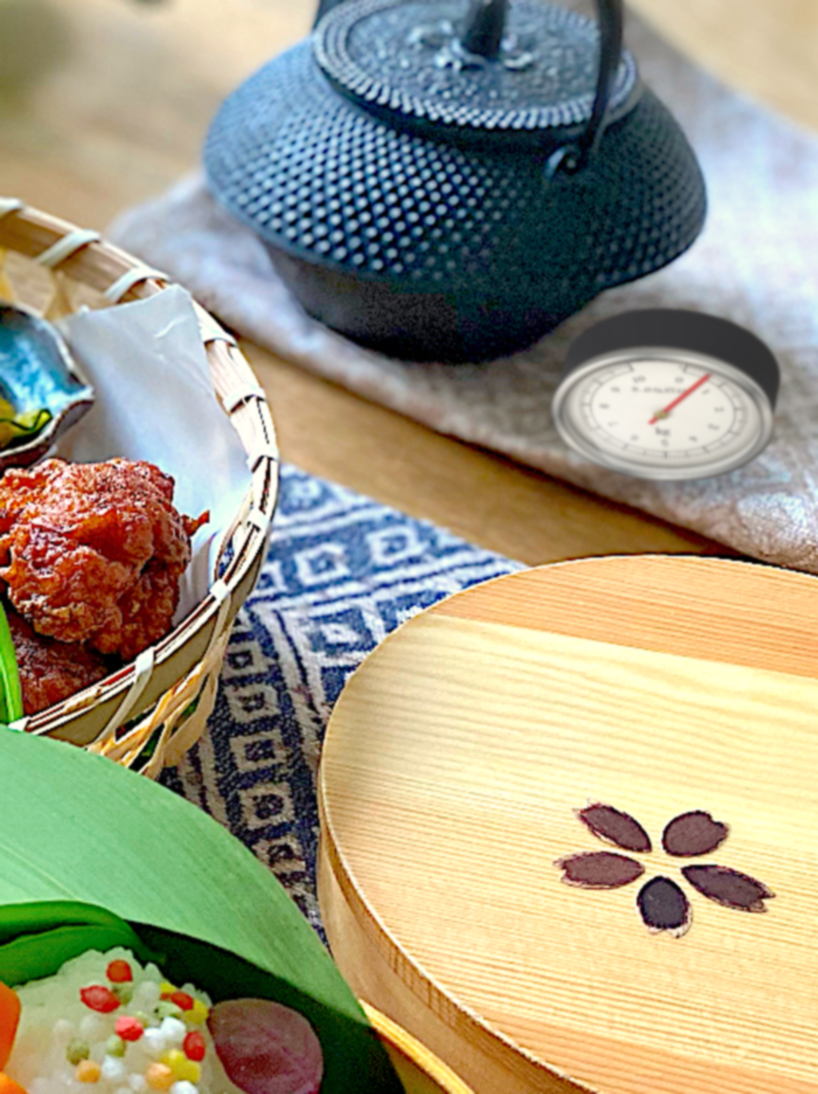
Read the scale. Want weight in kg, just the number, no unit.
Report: 0.5
